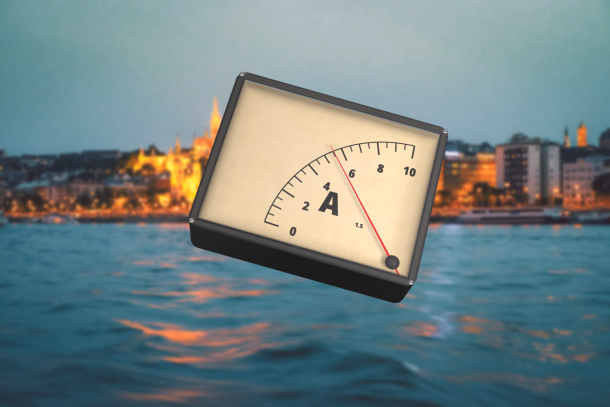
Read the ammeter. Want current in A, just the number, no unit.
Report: 5.5
